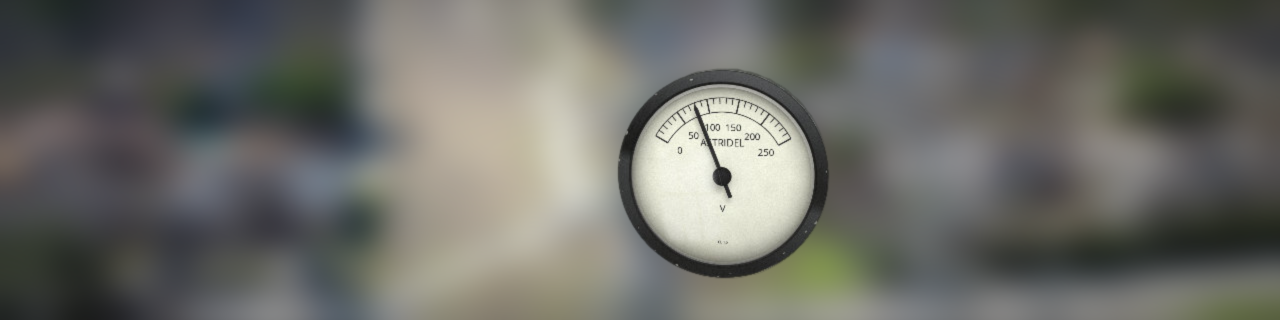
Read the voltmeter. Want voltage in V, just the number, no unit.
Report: 80
